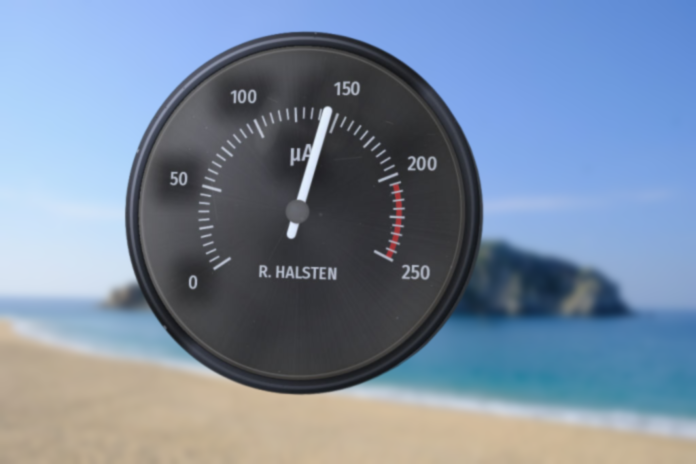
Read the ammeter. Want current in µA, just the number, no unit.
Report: 145
